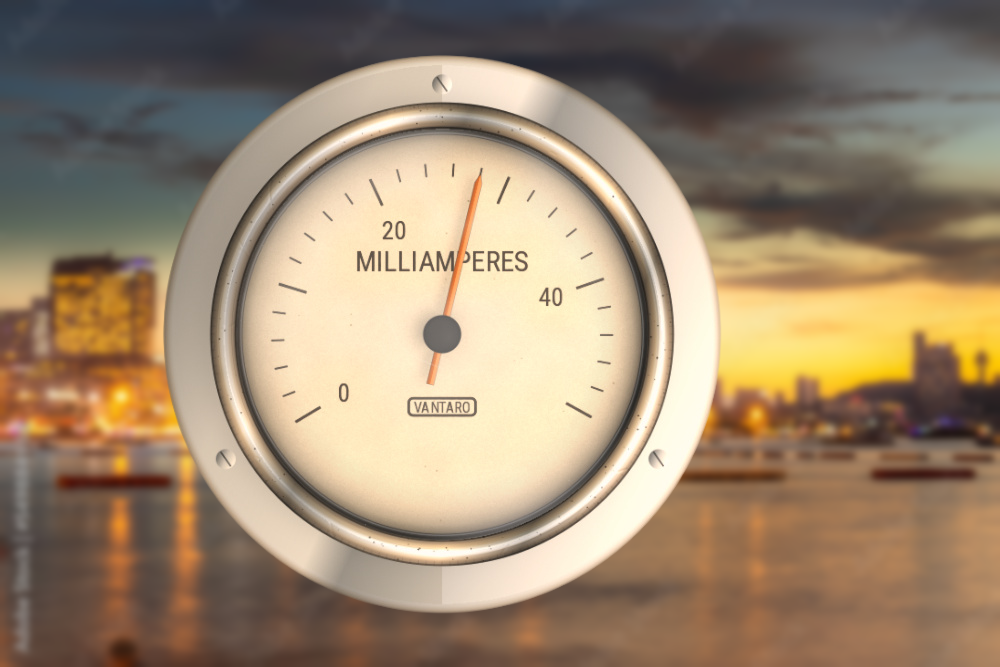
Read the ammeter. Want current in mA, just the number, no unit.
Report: 28
